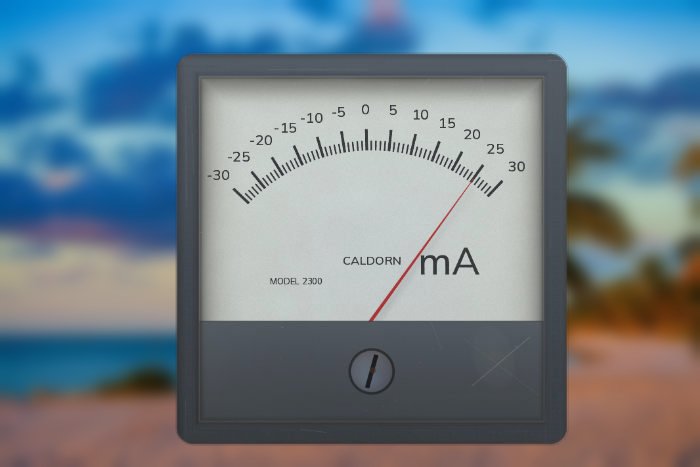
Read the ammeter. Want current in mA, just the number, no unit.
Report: 25
